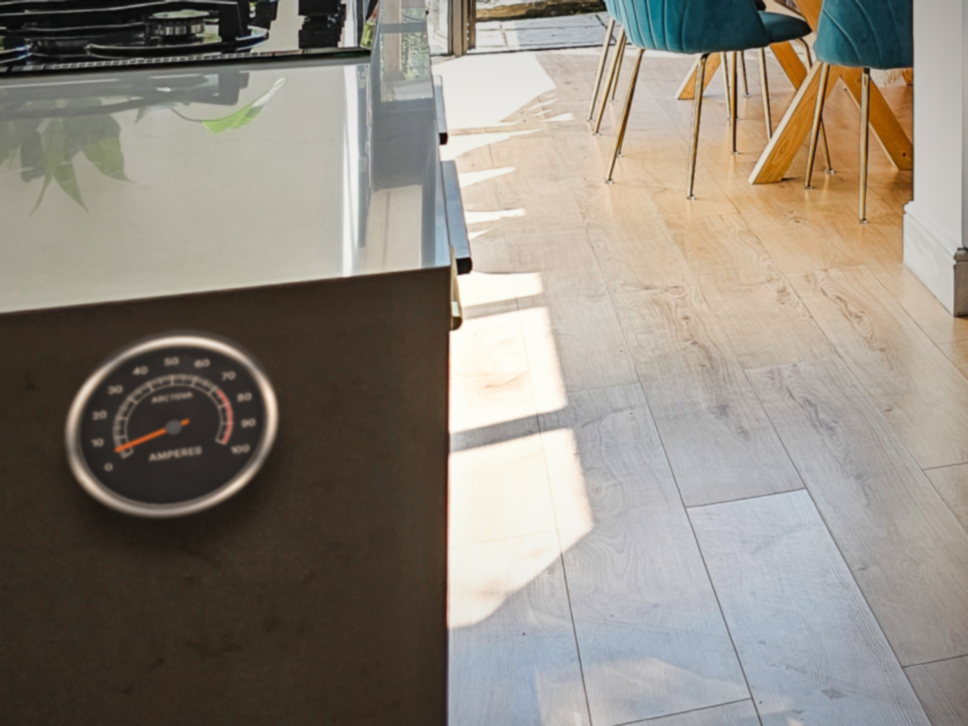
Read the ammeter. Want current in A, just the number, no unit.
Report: 5
